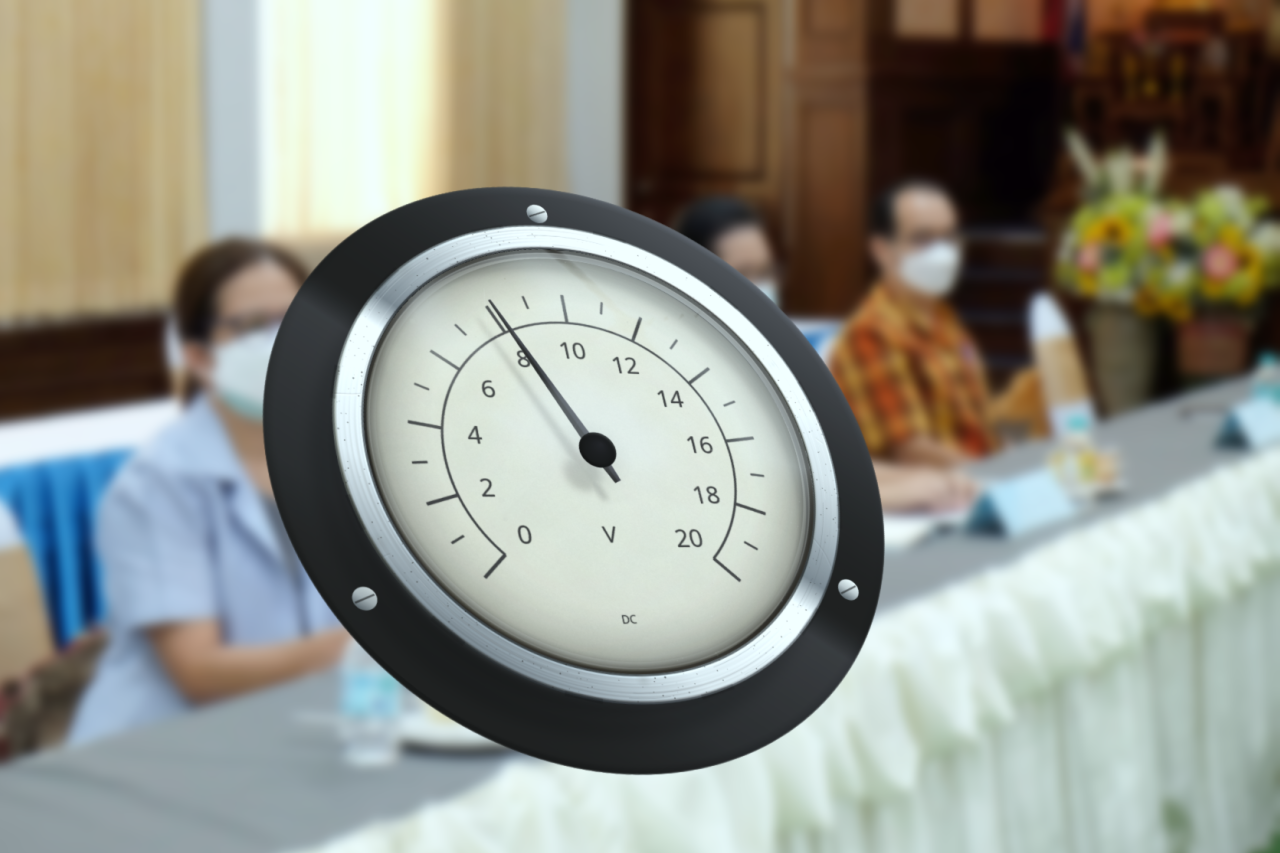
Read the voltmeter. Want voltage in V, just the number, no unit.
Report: 8
